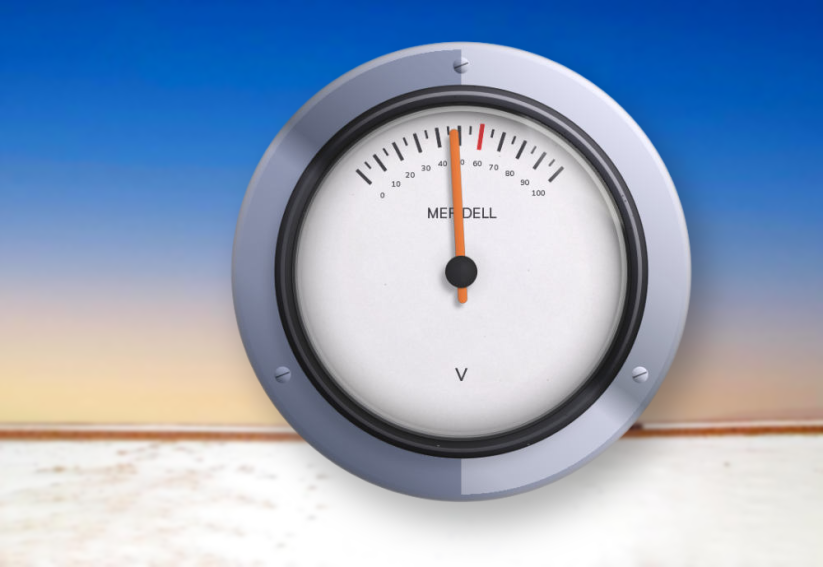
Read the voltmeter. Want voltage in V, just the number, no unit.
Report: 47.5
